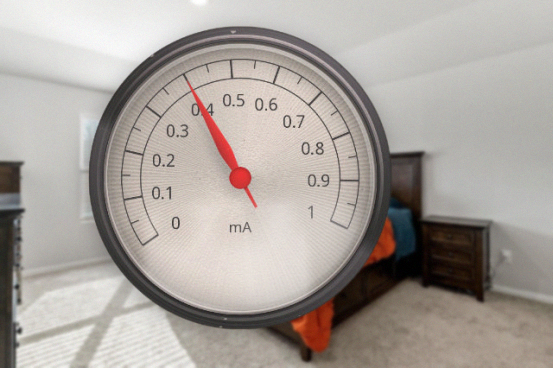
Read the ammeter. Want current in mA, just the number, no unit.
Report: 0.4
